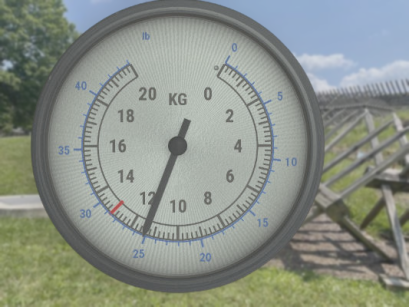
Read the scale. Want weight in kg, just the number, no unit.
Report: 11.4
